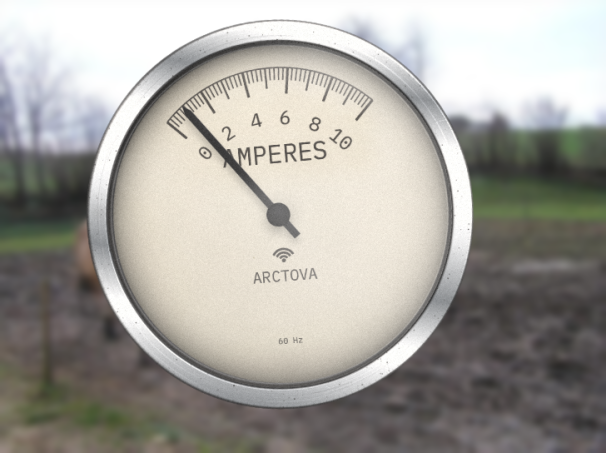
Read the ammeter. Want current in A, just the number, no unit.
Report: 1
